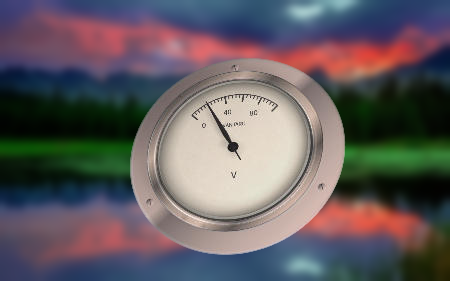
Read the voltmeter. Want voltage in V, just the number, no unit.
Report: 20
